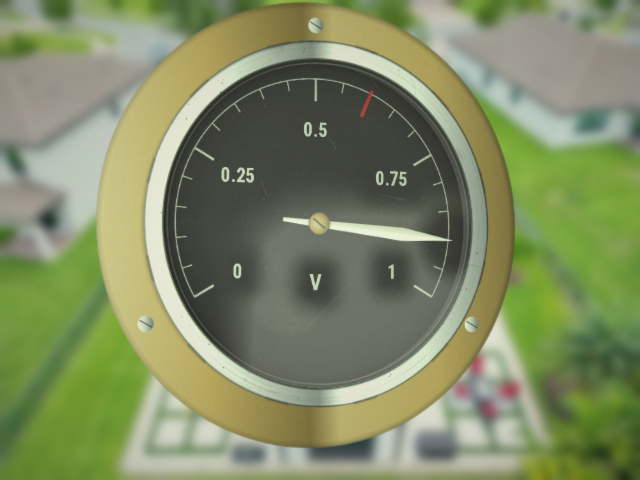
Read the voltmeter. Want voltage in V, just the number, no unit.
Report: 0.9
